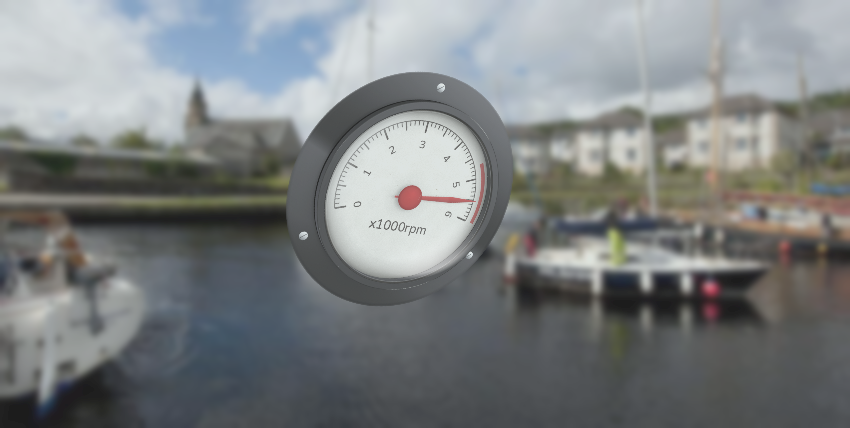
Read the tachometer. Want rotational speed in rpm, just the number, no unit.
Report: 5500
